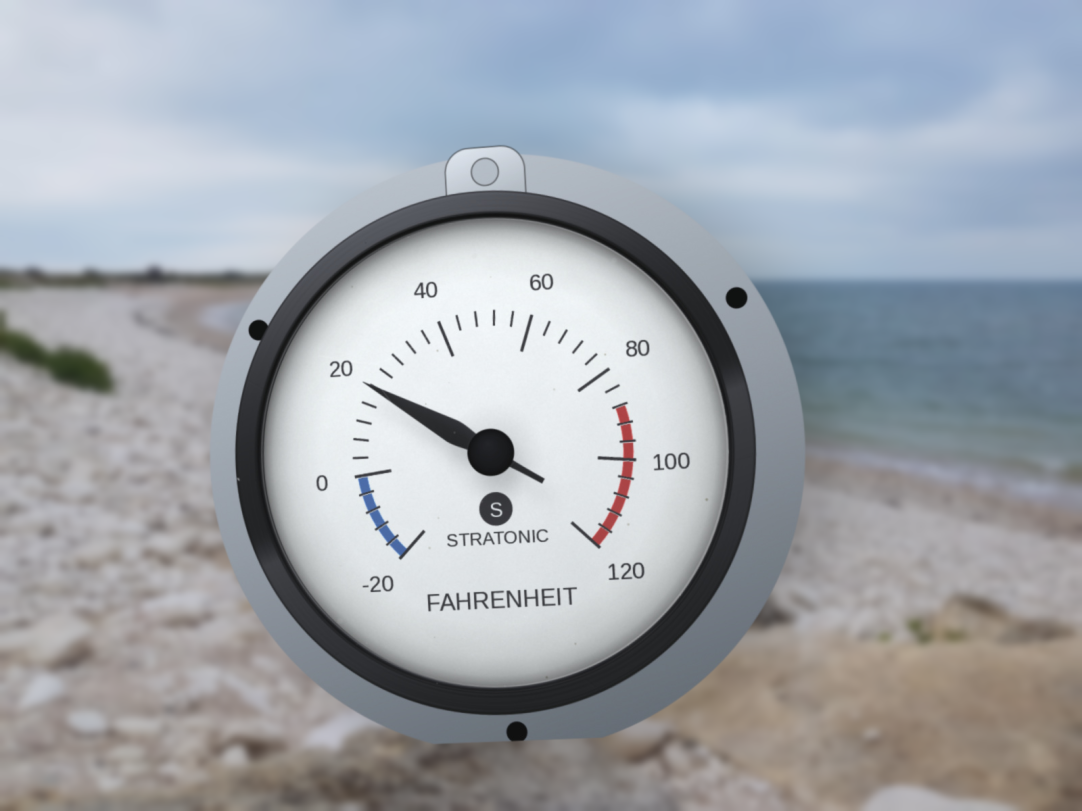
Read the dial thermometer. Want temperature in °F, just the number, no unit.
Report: 20
